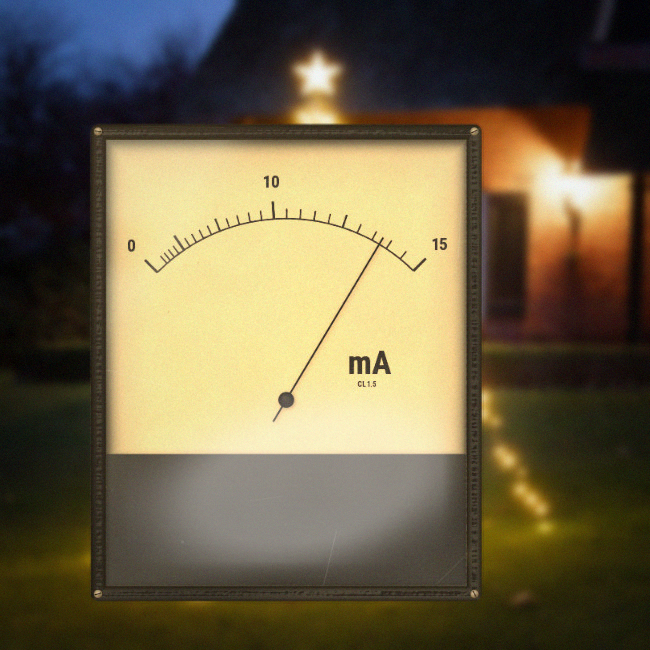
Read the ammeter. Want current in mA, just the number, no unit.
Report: 13.75
